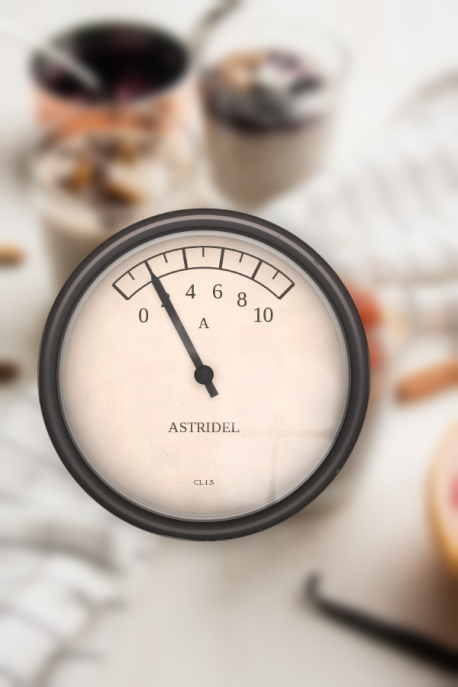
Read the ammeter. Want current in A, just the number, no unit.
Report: 2
